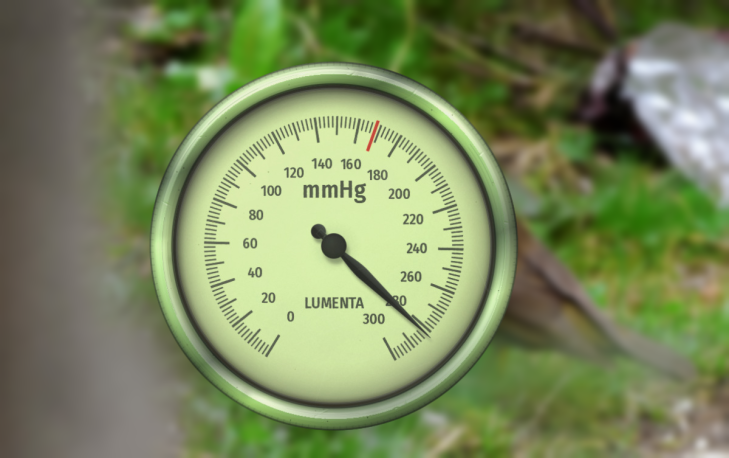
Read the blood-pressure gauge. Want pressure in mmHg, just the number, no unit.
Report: 282
